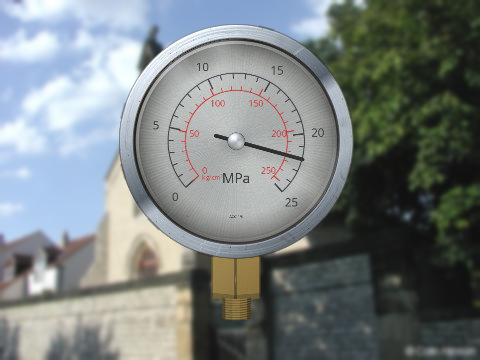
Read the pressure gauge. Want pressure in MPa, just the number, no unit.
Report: 22
